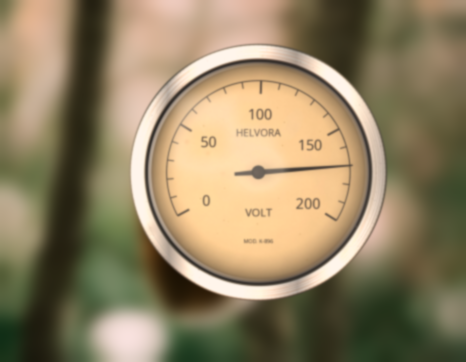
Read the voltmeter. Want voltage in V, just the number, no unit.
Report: 170
